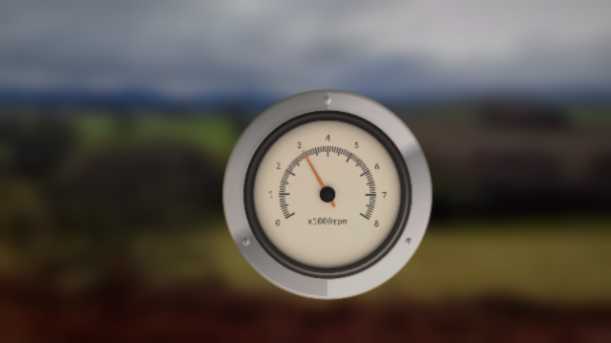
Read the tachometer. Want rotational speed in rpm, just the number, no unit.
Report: 3000
